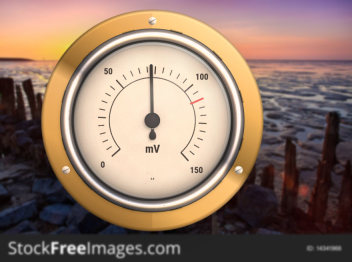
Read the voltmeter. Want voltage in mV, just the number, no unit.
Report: 72.5
